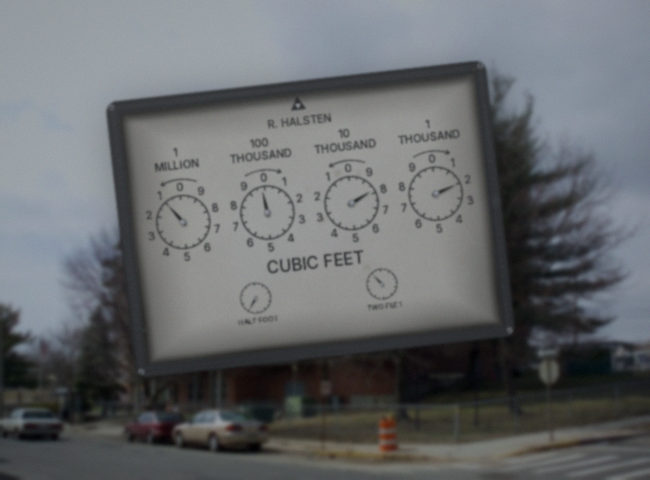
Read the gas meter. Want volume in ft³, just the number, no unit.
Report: 98200
